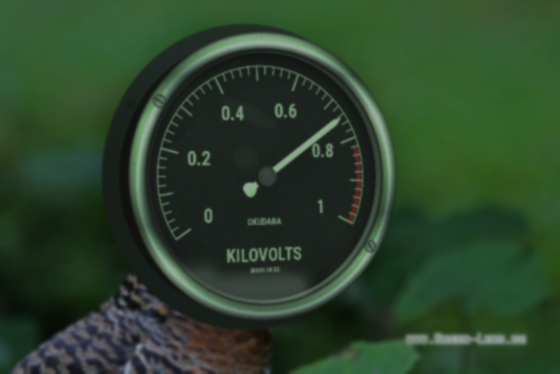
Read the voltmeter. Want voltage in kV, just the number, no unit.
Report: 0.74
